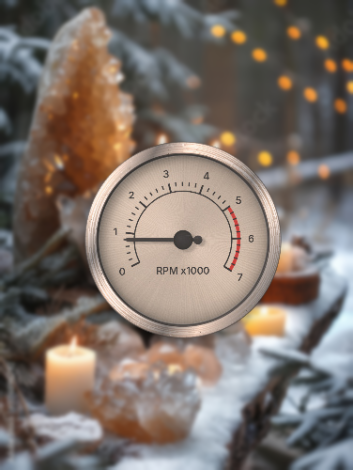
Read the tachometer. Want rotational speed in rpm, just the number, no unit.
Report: 800
